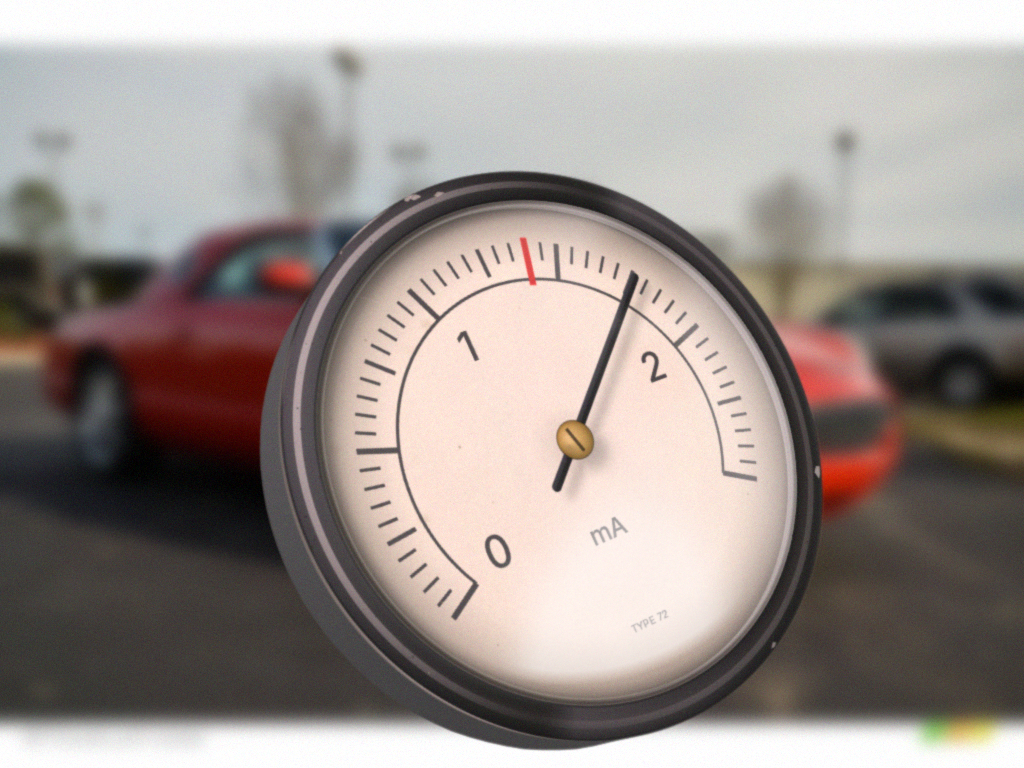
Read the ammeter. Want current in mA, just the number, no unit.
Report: 1.75
